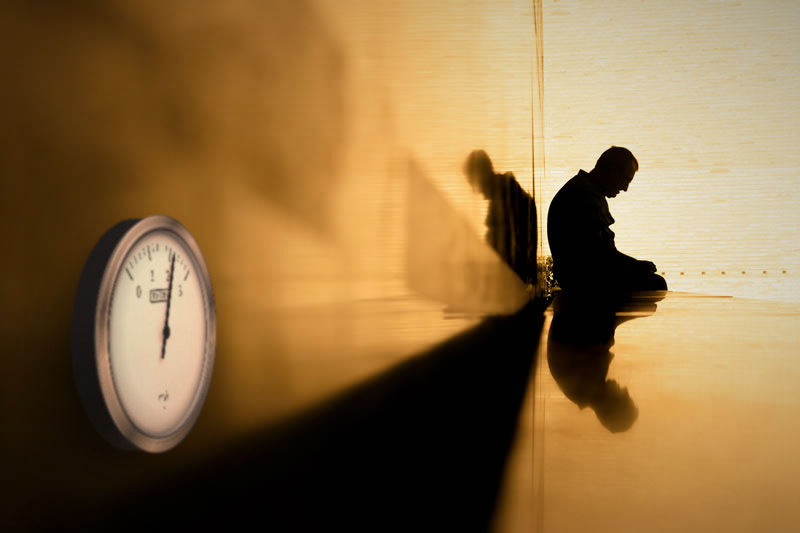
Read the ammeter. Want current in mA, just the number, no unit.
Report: 2
